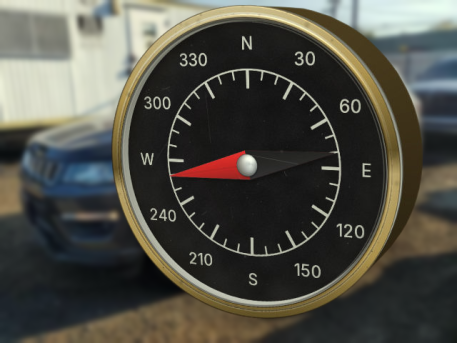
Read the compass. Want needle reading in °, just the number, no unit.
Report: 260
